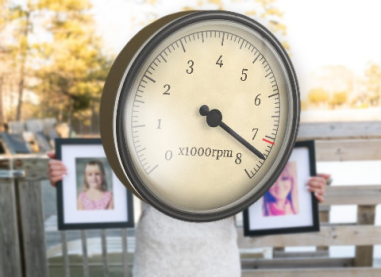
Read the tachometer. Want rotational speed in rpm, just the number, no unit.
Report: 7500
